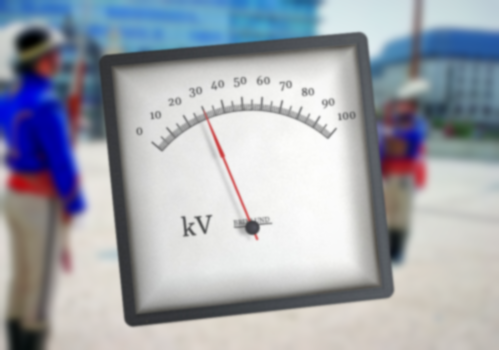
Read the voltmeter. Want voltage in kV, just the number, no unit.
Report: 30
